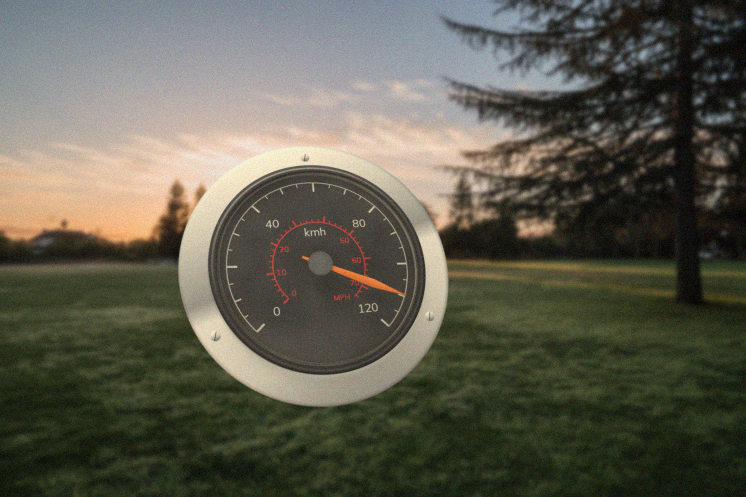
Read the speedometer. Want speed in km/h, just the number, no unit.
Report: 110
